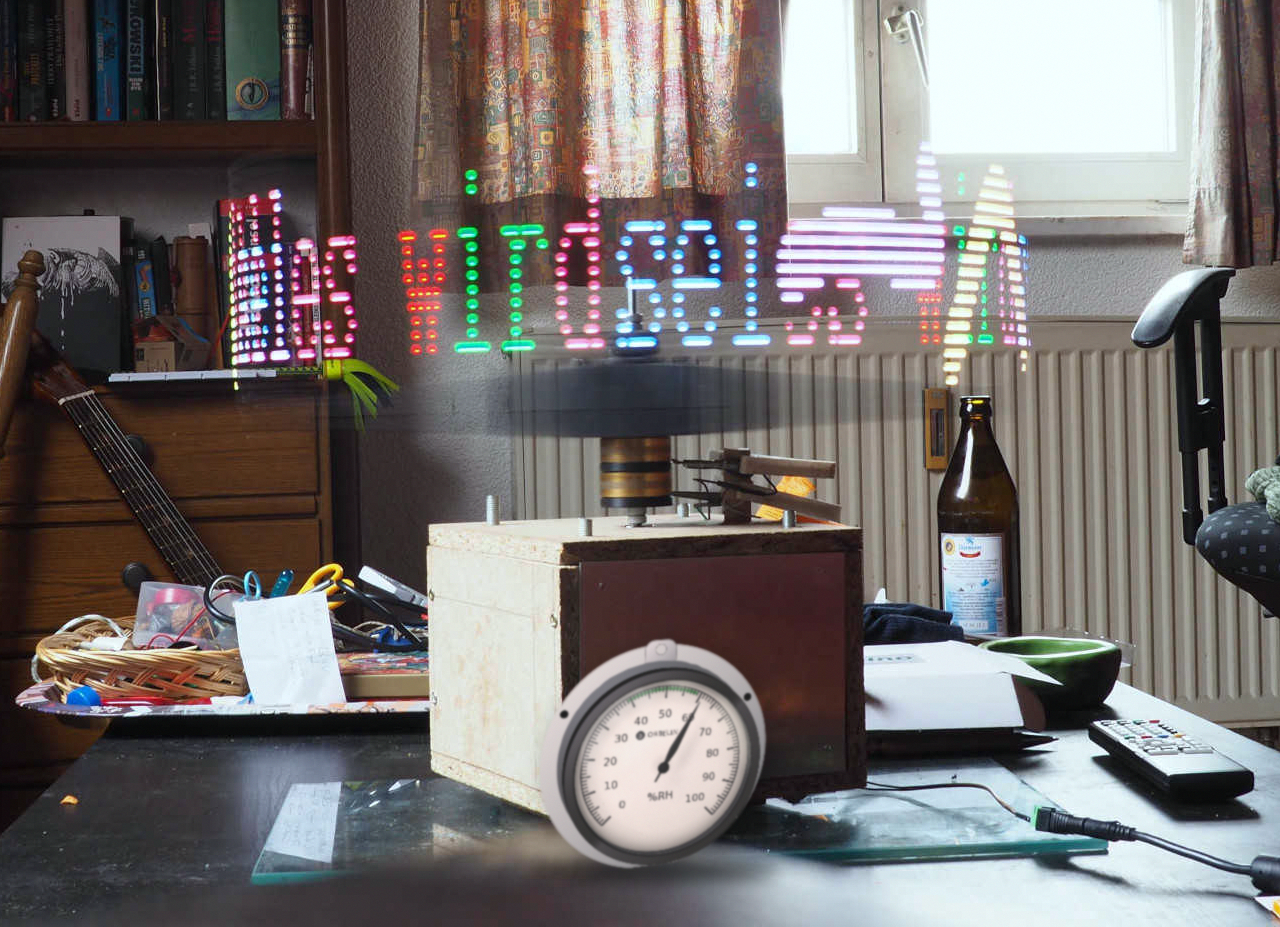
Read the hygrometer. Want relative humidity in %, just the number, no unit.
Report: 60
